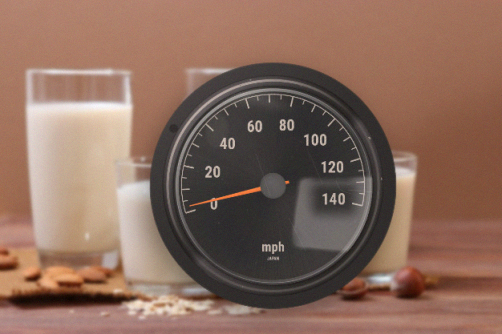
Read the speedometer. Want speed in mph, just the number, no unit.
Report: 2.5
